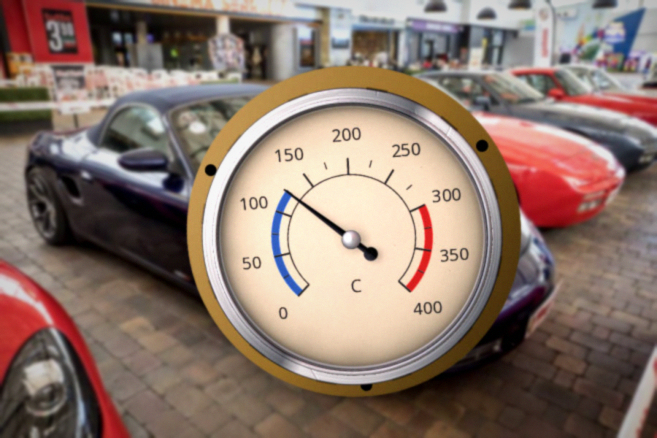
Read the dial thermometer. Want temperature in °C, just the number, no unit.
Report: 125
